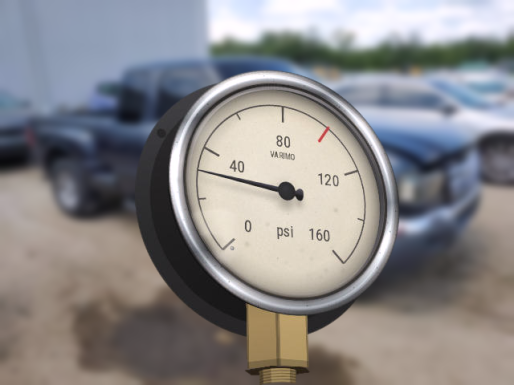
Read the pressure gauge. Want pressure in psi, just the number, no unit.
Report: 30
